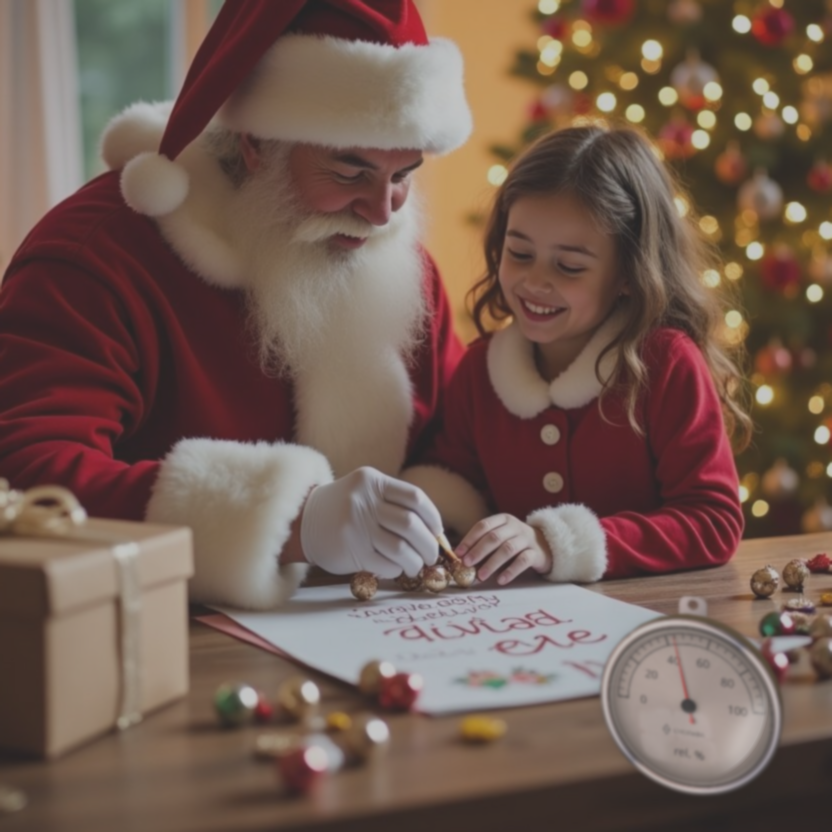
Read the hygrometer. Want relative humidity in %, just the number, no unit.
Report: 44
